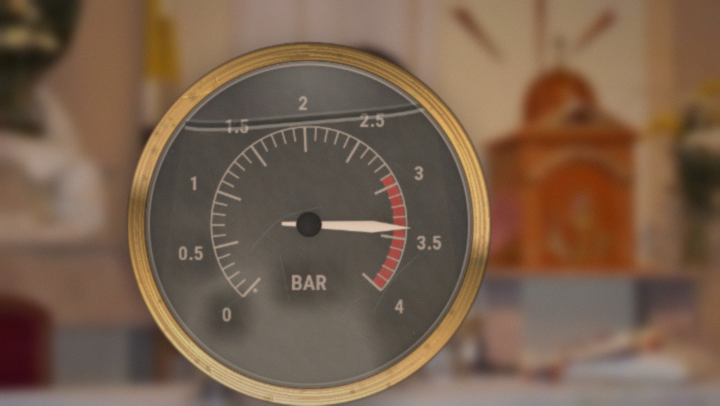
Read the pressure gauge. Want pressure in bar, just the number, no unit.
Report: 3.4
